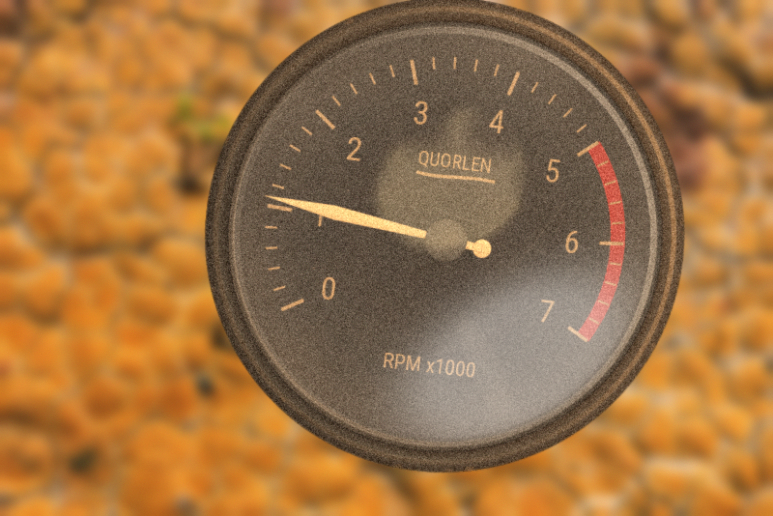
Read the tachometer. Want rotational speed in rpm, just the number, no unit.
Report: 1100
